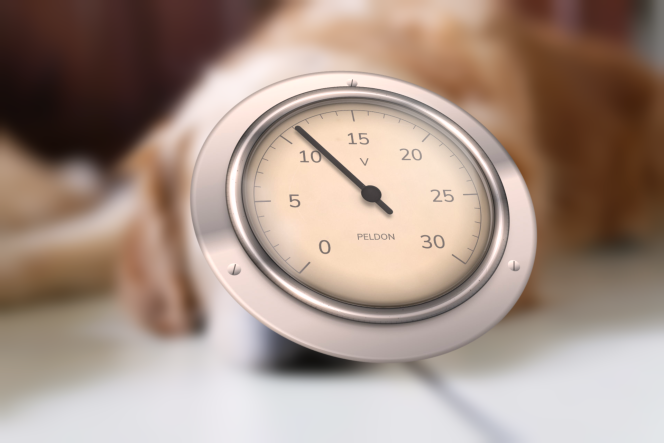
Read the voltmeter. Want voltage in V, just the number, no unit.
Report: 11
